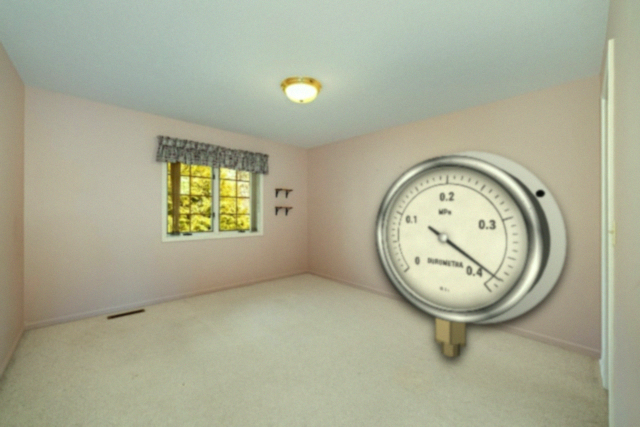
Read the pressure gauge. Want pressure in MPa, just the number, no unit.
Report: 0.38
